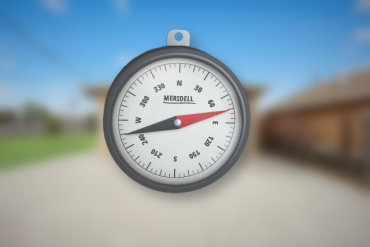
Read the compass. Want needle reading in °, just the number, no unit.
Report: 75
